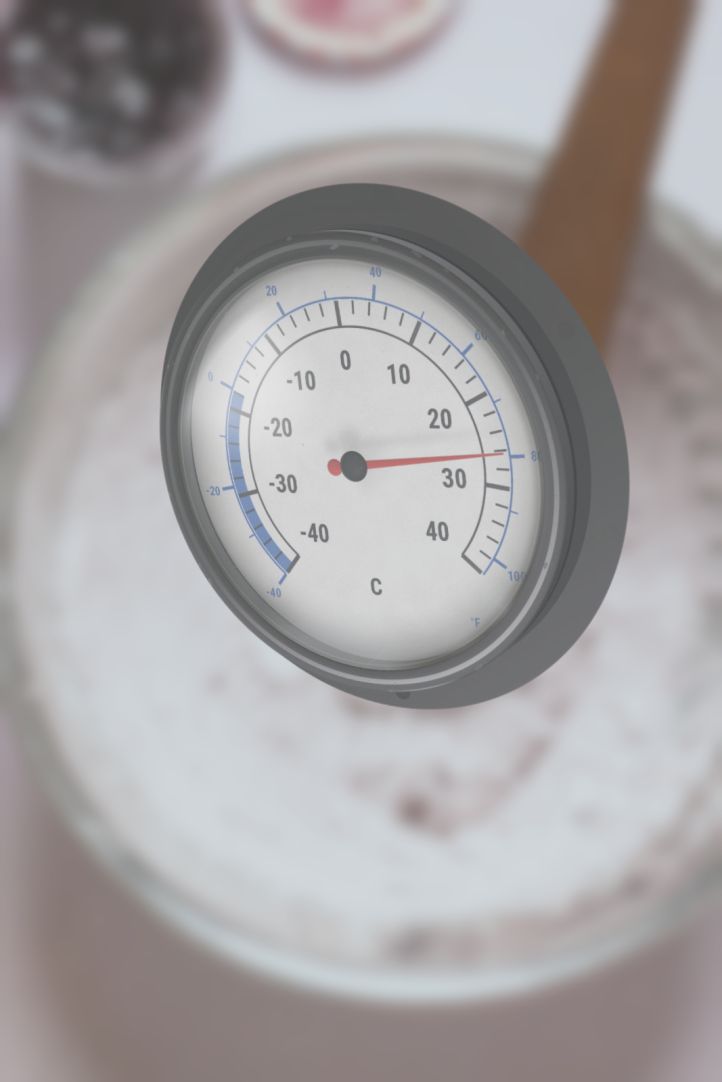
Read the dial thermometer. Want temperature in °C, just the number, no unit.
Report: 26
